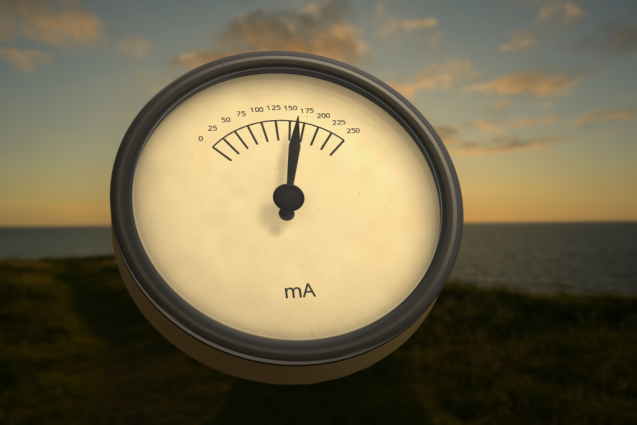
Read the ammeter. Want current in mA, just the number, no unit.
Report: 162.5
